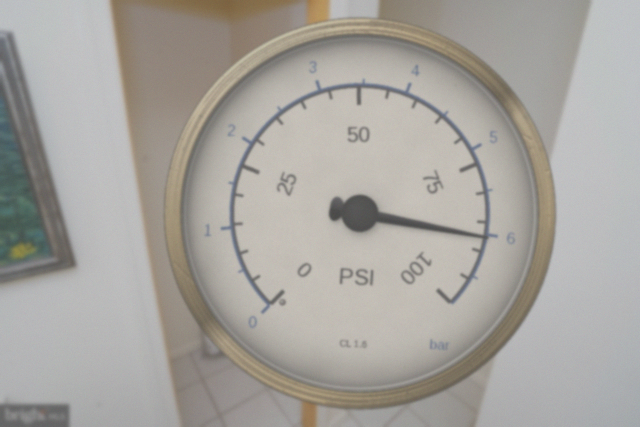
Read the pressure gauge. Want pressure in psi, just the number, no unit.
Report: 87.5
